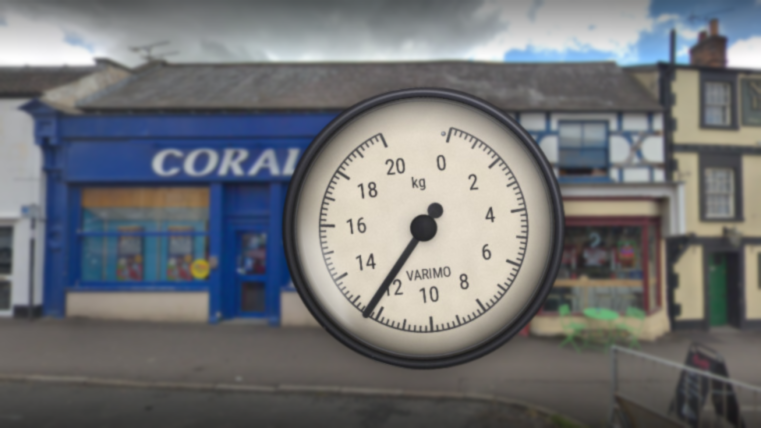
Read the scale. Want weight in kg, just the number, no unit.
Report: 12.4
